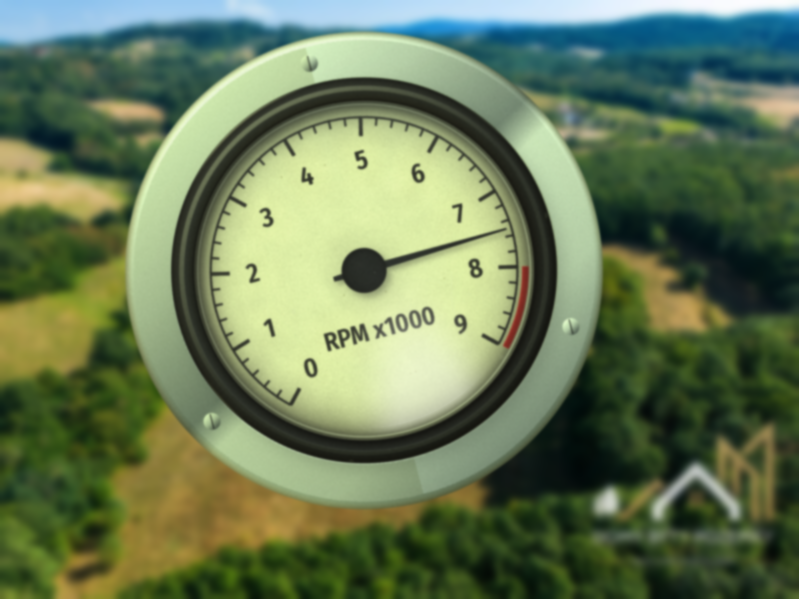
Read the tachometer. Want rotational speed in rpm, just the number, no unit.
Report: 7500
